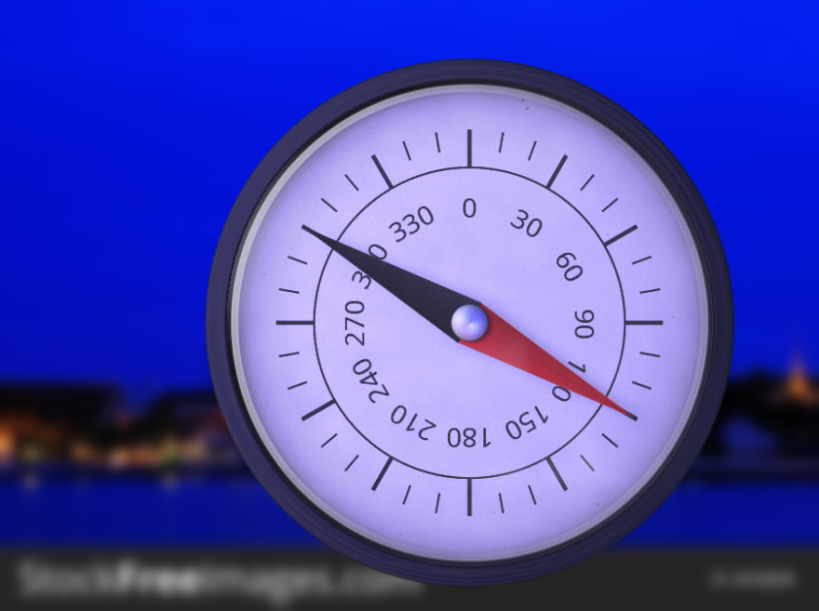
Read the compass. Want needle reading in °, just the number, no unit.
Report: 120
